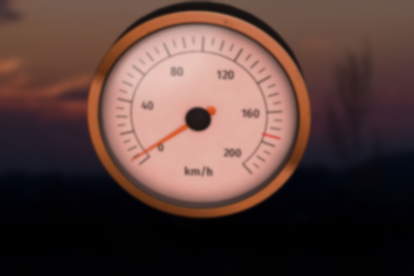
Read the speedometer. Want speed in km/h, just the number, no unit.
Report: 5
